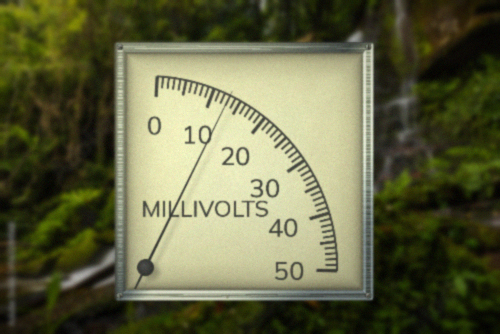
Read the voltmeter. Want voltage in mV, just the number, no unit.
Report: 13
